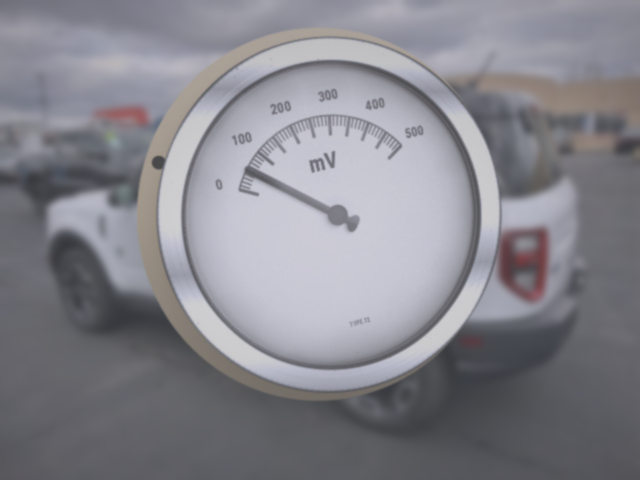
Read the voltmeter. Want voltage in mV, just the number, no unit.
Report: 50
